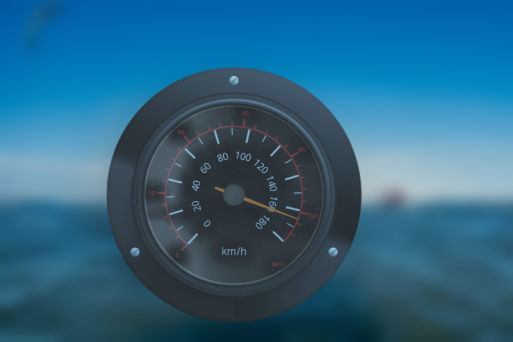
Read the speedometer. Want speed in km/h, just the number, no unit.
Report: 165
